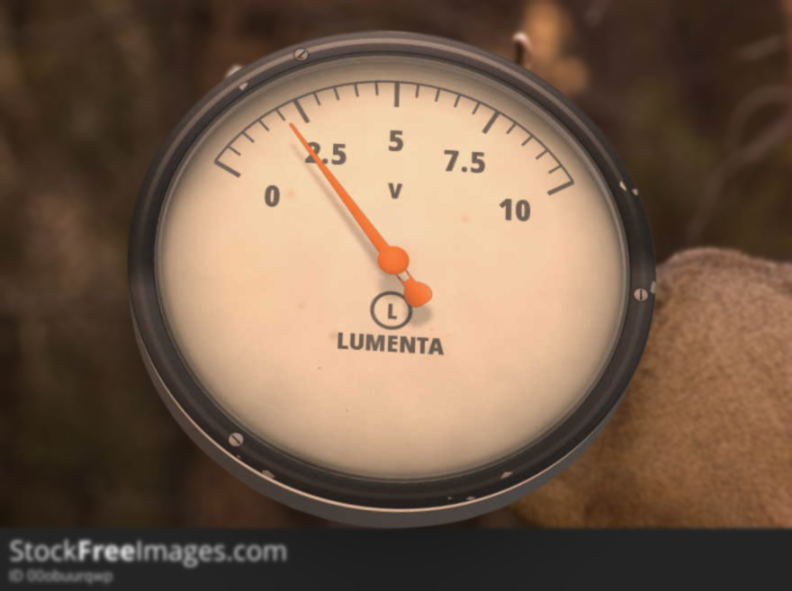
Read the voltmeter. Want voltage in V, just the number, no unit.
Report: 2
